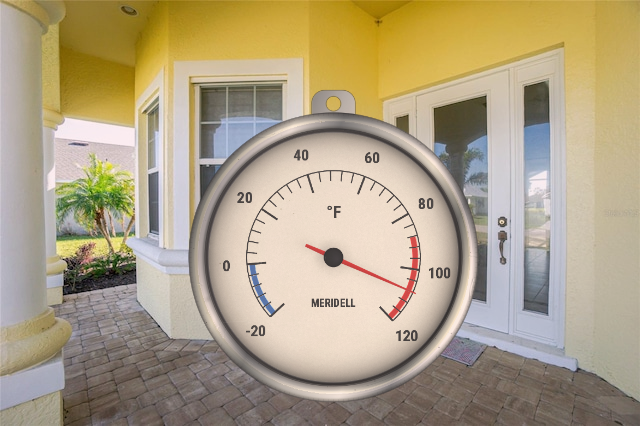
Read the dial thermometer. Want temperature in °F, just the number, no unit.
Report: 108
